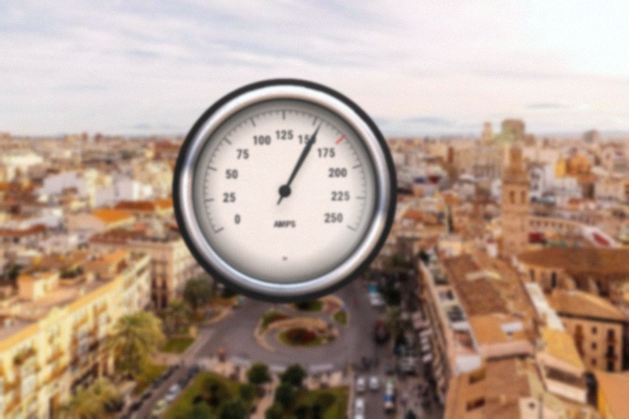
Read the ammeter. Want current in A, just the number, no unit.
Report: 155
